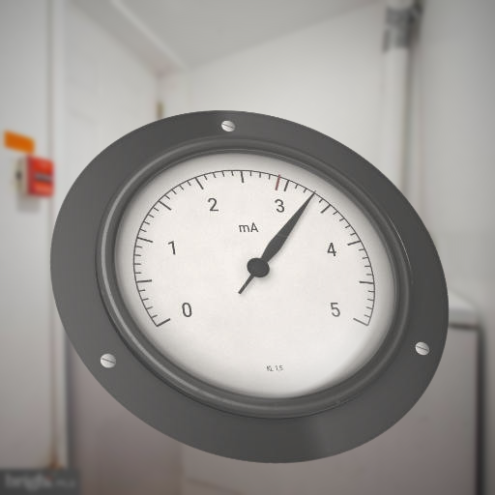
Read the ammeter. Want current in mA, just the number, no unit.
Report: 3.3
